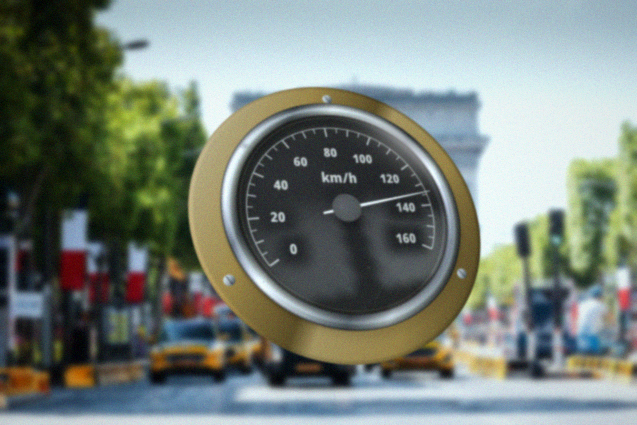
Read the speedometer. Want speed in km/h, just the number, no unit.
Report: 135
